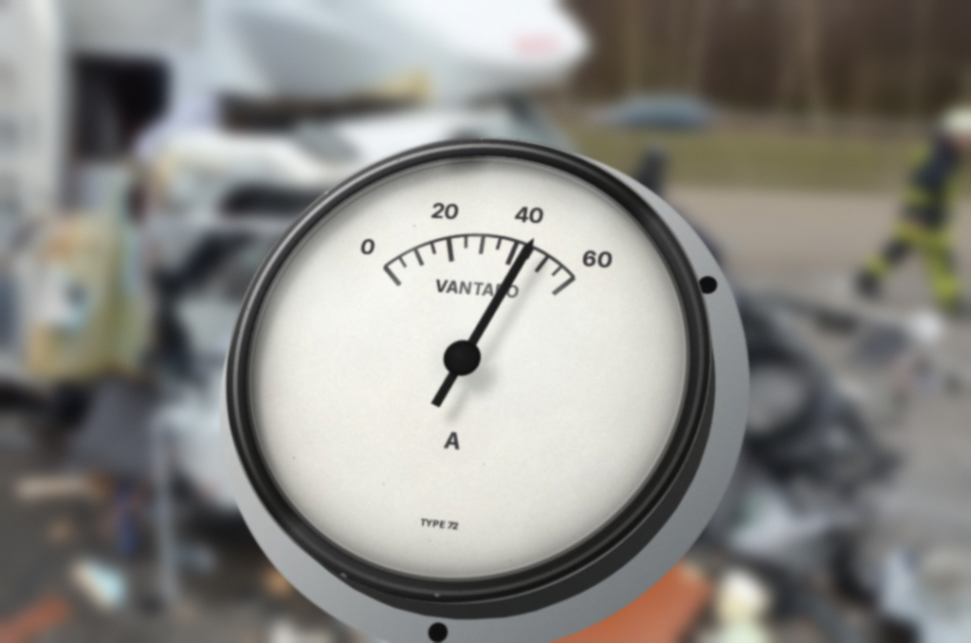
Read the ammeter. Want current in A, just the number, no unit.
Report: 45
